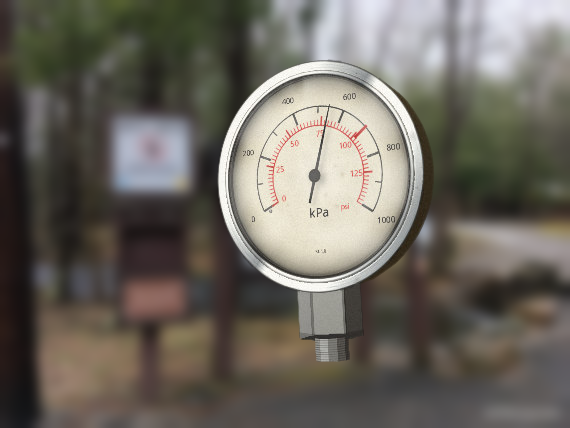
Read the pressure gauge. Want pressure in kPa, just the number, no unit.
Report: 550
